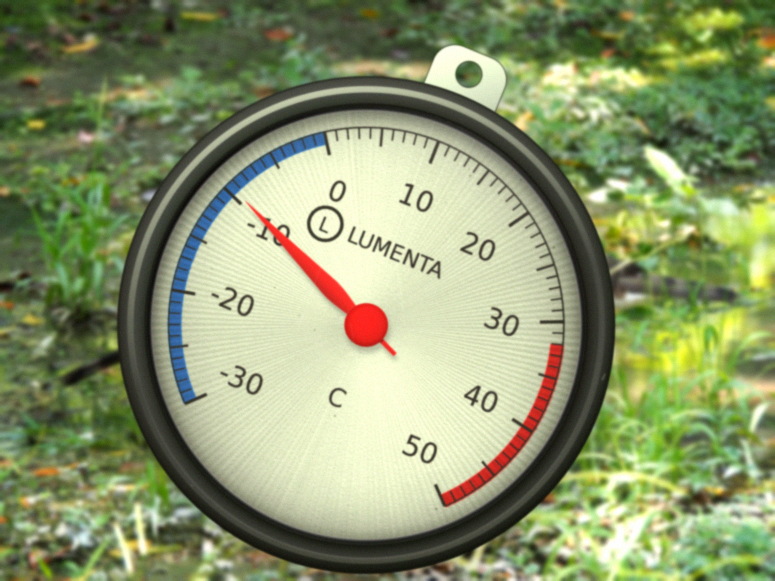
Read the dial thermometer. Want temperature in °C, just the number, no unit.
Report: -9.5
